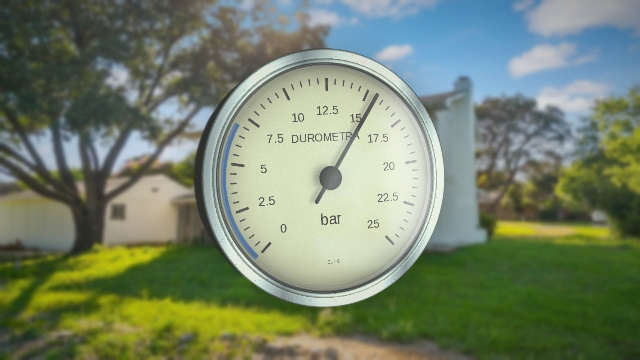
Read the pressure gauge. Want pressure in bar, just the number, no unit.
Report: 15.5
